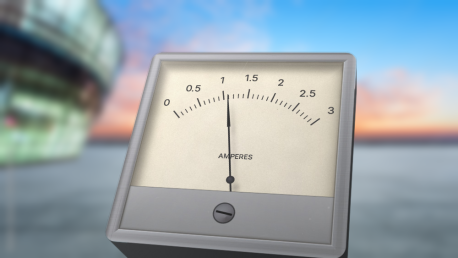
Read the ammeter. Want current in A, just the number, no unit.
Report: 1.1
